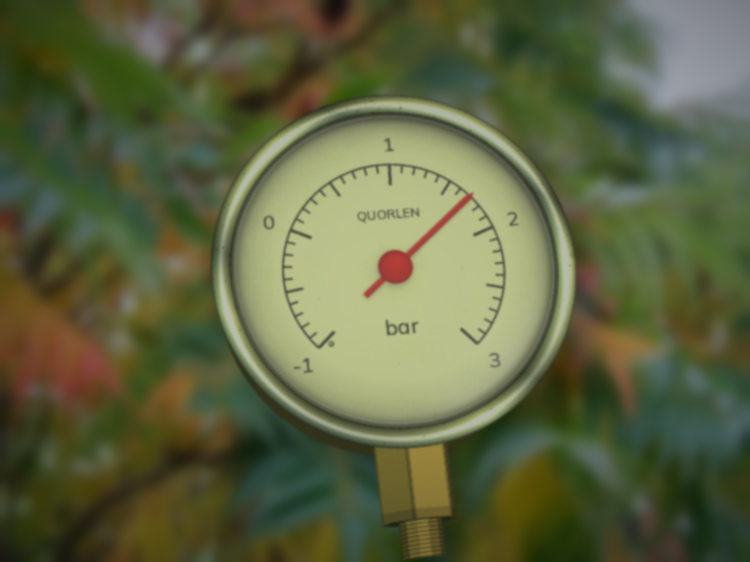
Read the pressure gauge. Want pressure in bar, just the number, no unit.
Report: 1.7
